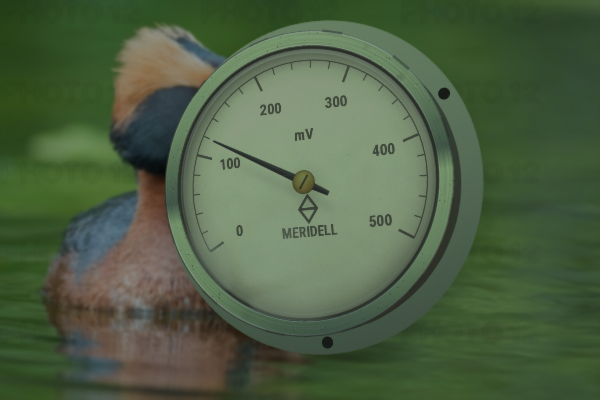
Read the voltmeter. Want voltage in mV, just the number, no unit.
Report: 120
